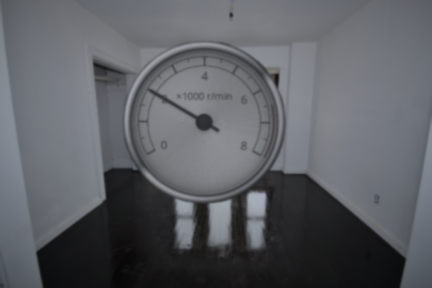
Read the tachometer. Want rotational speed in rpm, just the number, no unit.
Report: 2000
